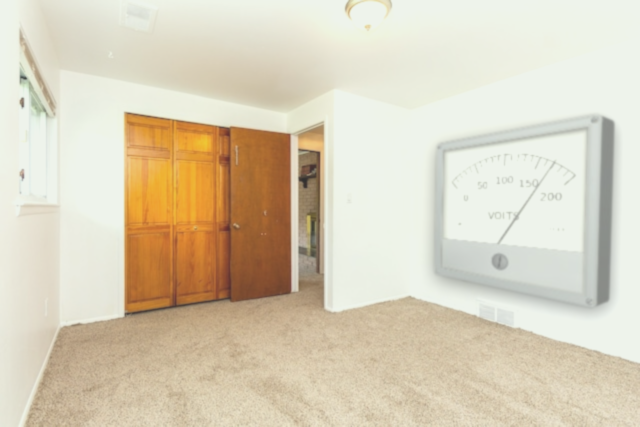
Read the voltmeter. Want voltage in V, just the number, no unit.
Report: 170
